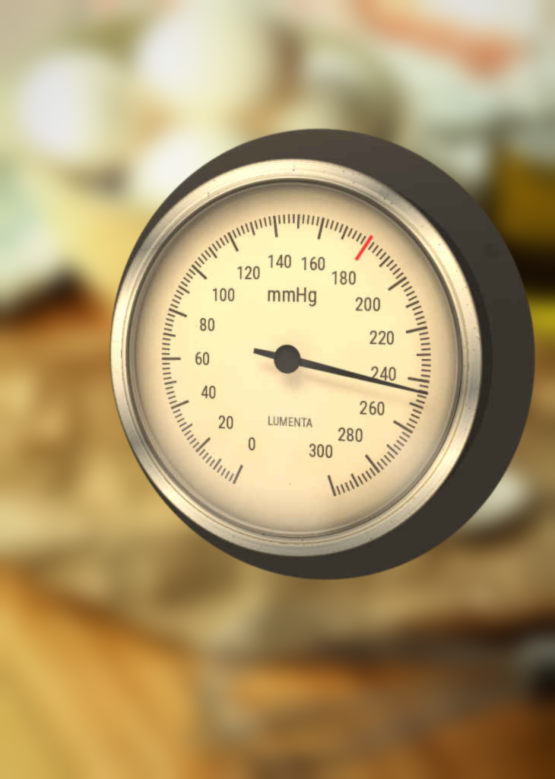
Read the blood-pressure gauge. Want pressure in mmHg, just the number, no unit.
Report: 244
